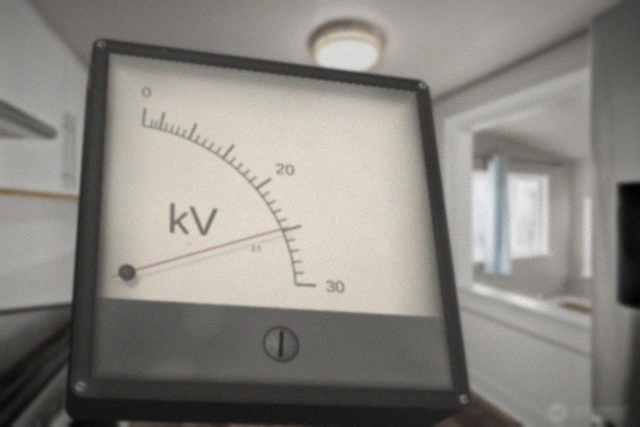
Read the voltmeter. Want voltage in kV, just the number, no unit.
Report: 25
